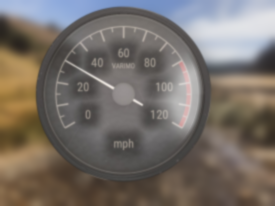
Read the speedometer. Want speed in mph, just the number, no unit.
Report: 30
